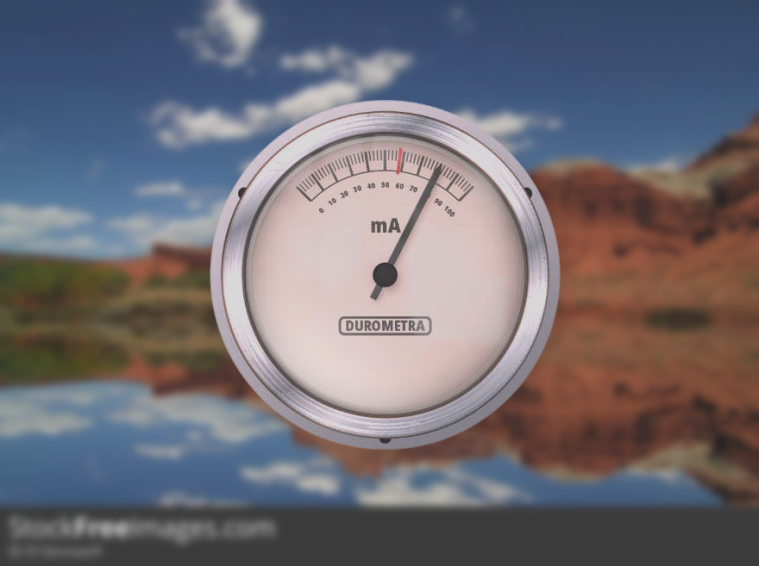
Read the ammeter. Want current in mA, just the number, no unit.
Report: 80
